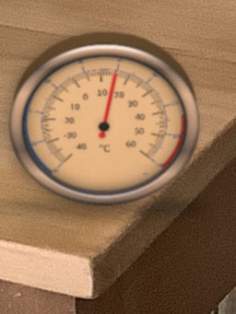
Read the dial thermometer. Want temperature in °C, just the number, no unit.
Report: 15
